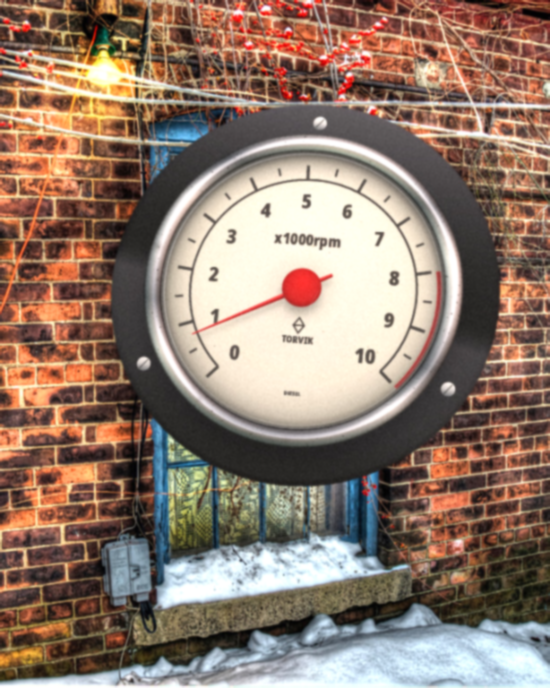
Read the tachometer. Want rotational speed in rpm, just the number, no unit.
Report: 750
